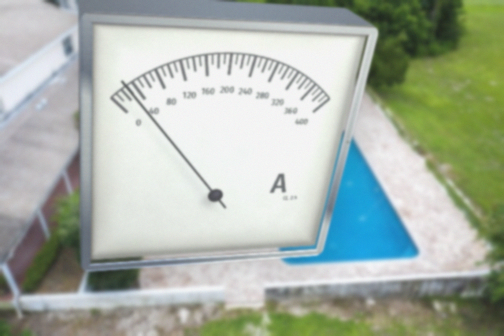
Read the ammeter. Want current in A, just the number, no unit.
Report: 30
